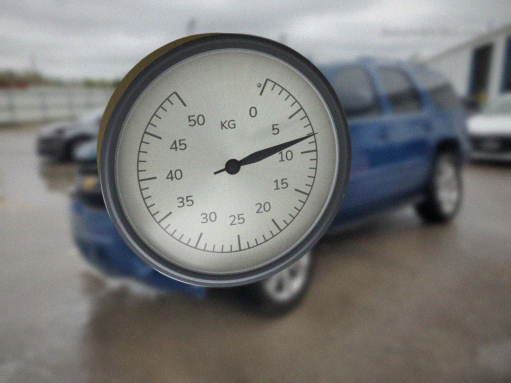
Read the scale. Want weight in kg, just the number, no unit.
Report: 8
